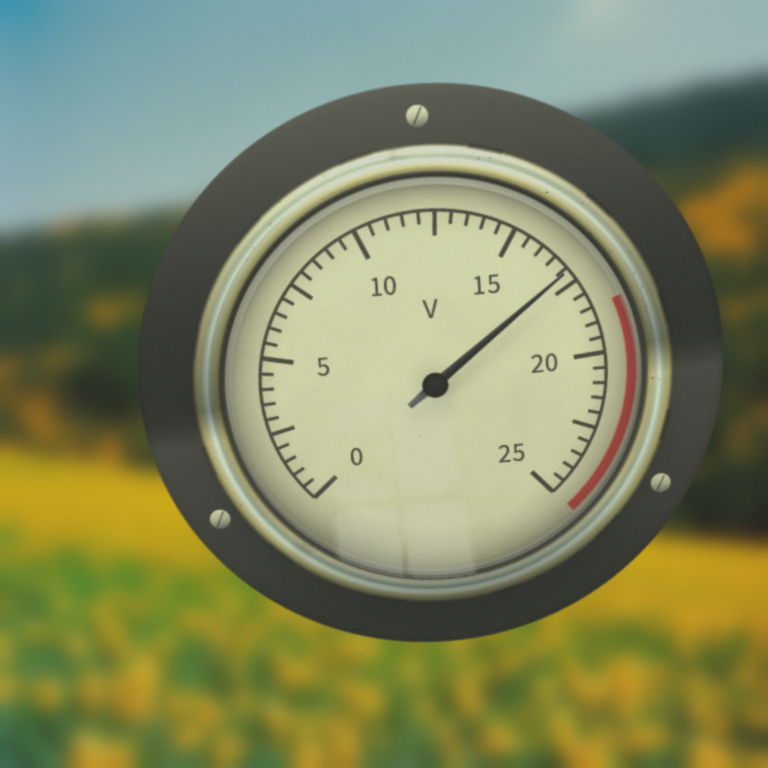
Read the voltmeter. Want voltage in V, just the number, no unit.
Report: 17
